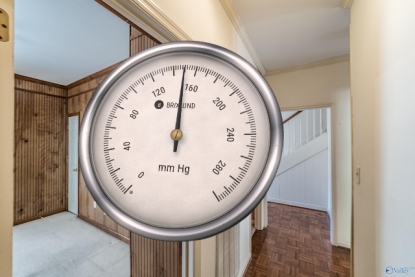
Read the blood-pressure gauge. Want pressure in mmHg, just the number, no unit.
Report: 150
